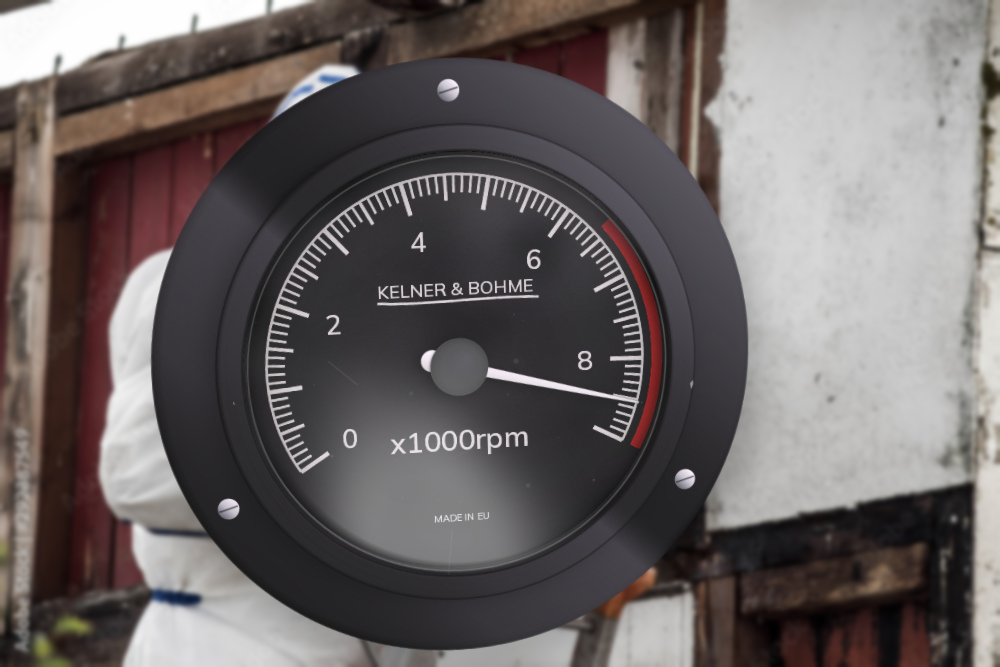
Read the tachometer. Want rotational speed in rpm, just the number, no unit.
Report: 8500
